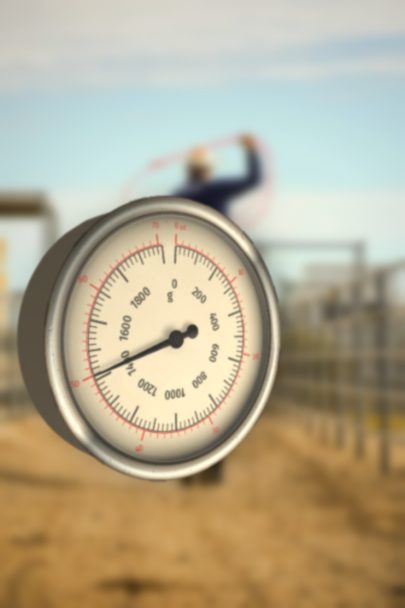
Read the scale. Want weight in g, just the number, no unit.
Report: 1420
